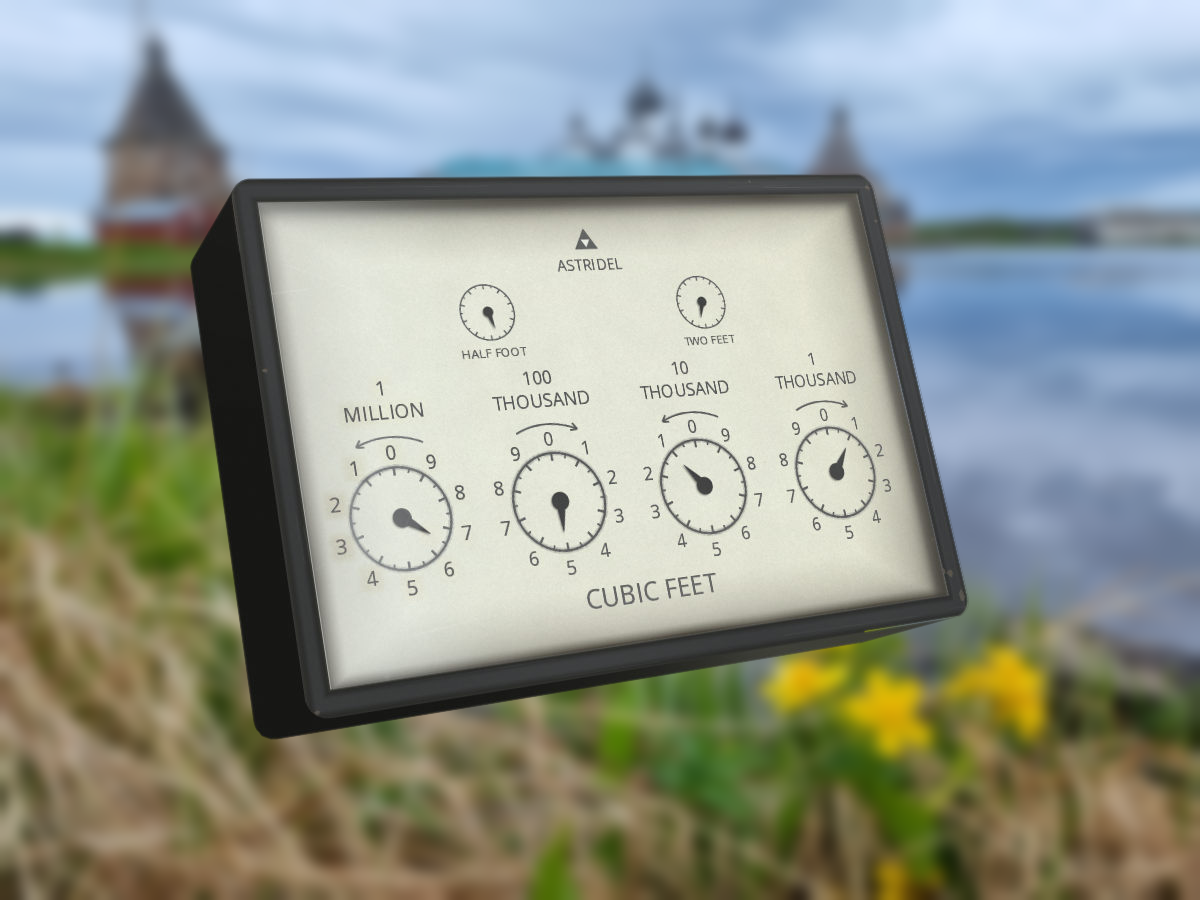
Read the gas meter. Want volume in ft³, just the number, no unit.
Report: 651100
